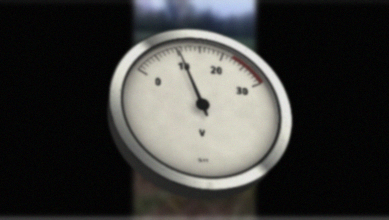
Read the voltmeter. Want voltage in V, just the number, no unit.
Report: 10
